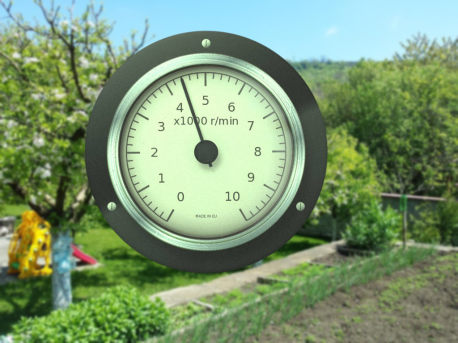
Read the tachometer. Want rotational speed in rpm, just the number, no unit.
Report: 4400
